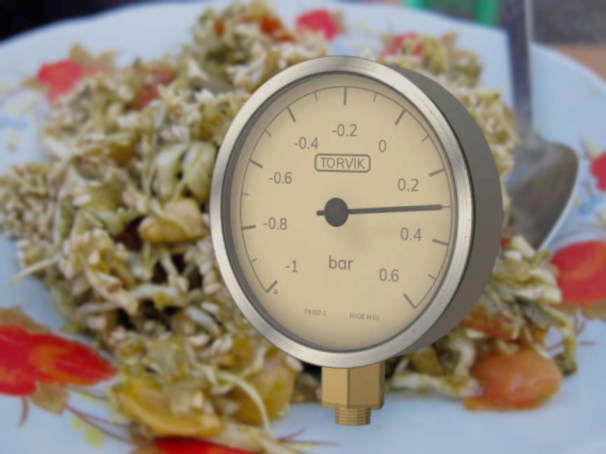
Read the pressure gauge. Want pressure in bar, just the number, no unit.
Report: 0.3
